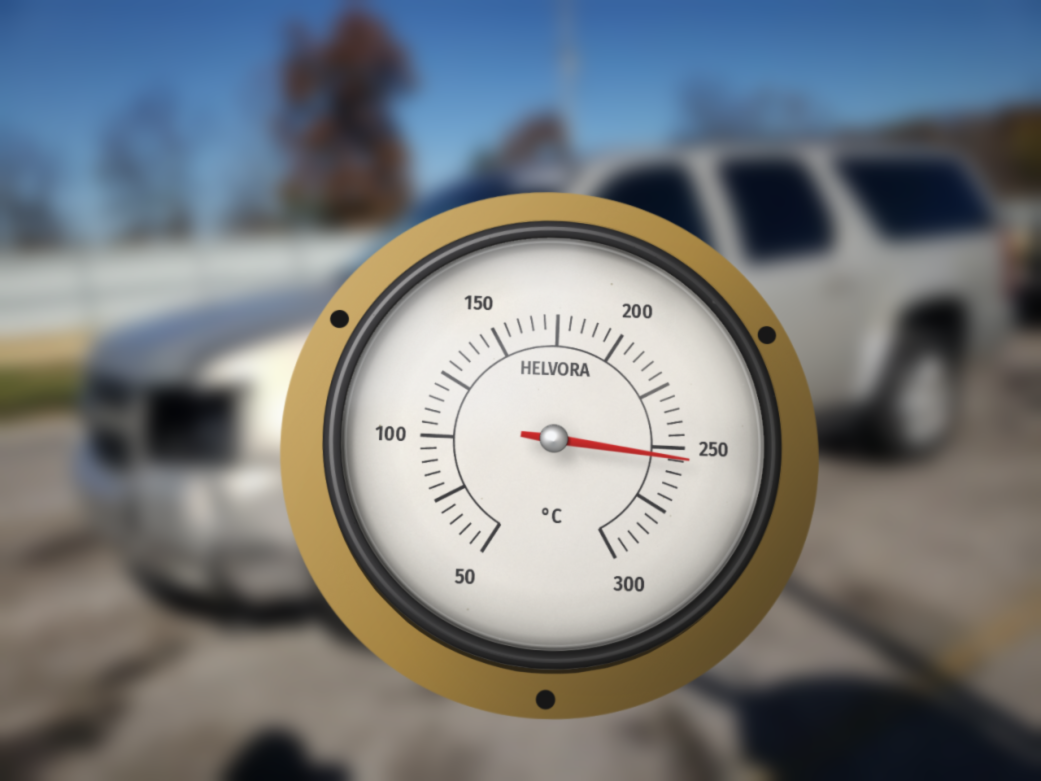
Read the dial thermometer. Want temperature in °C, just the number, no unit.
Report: 255
